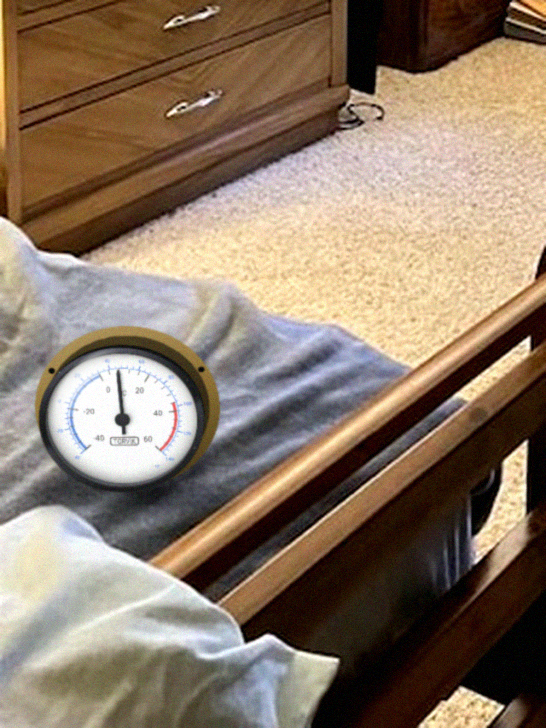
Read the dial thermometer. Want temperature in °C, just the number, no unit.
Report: 8
